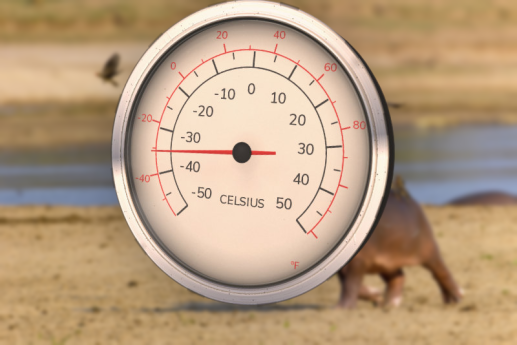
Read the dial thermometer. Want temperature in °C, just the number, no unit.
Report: -35
